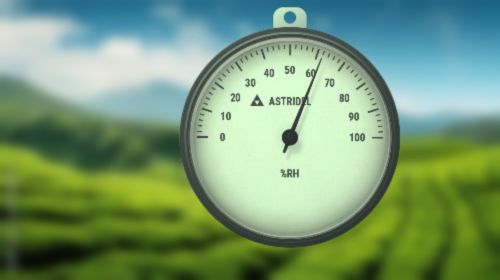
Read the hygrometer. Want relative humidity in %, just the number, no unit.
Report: 62
